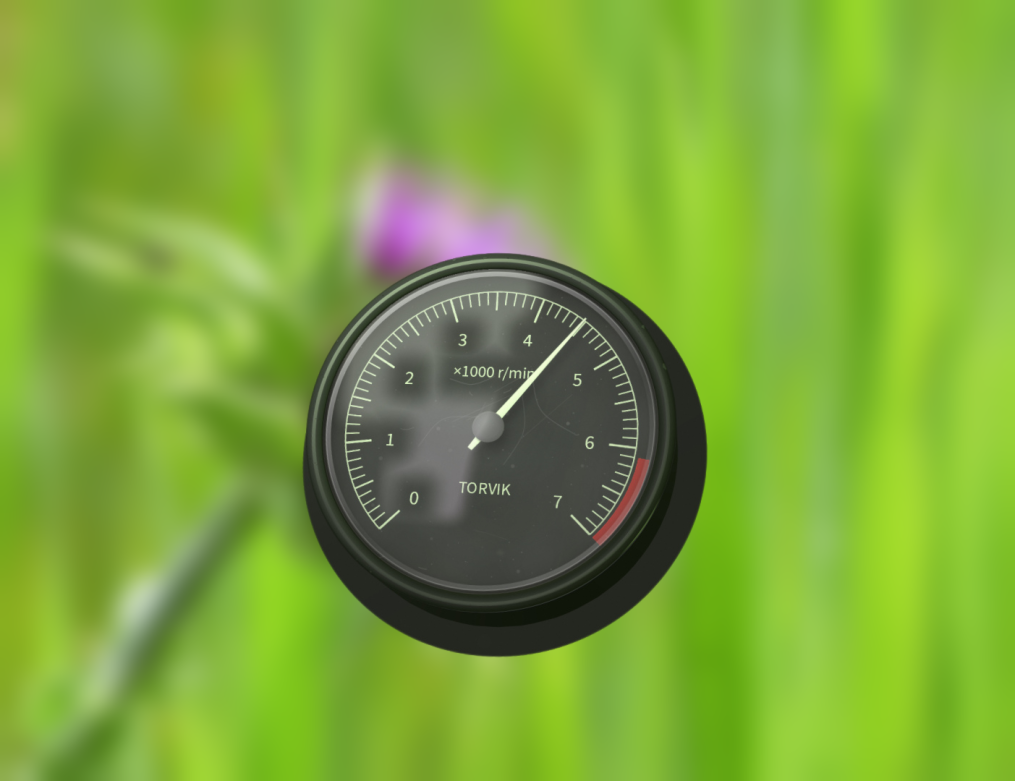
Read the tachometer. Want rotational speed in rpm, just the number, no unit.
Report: 4500
